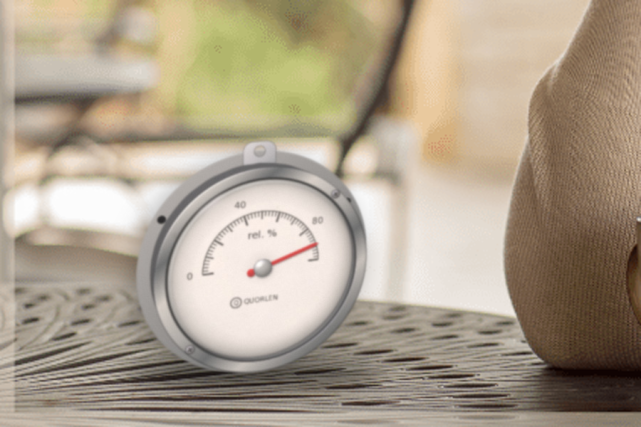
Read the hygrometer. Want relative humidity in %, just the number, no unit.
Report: 90
